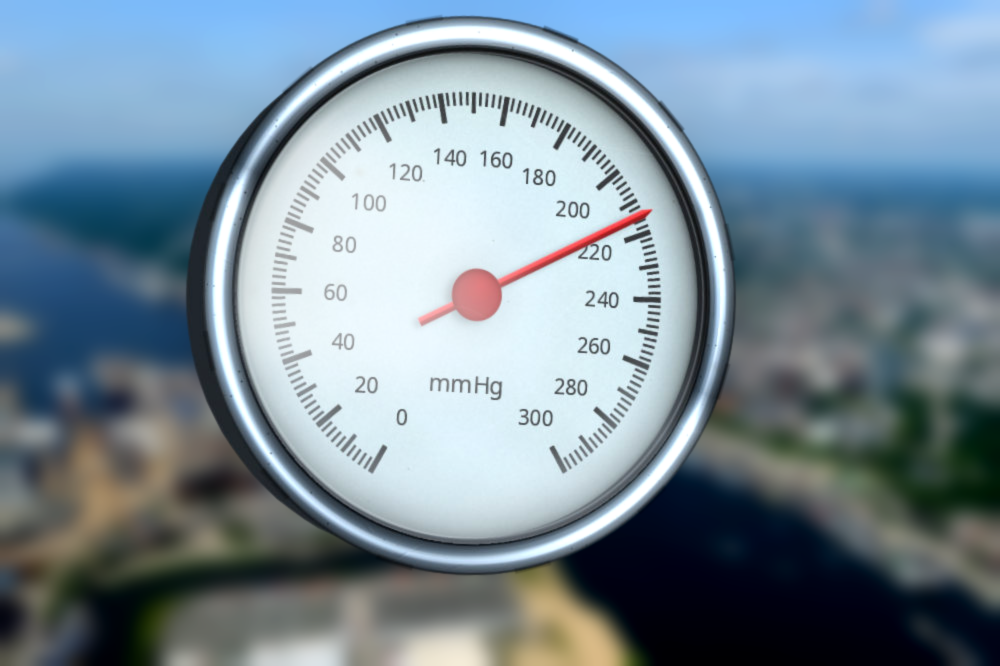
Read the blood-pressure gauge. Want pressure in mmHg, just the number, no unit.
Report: 214
